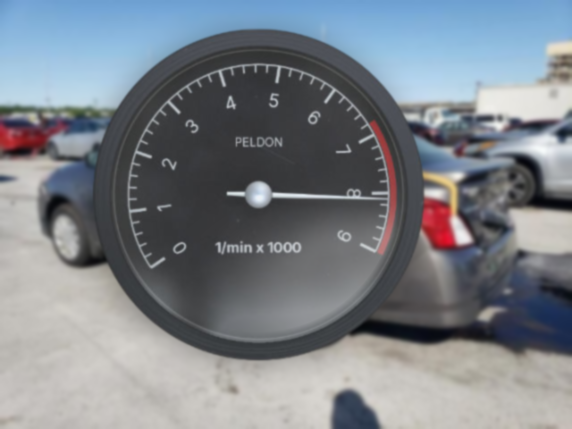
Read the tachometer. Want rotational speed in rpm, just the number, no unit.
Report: 8100
